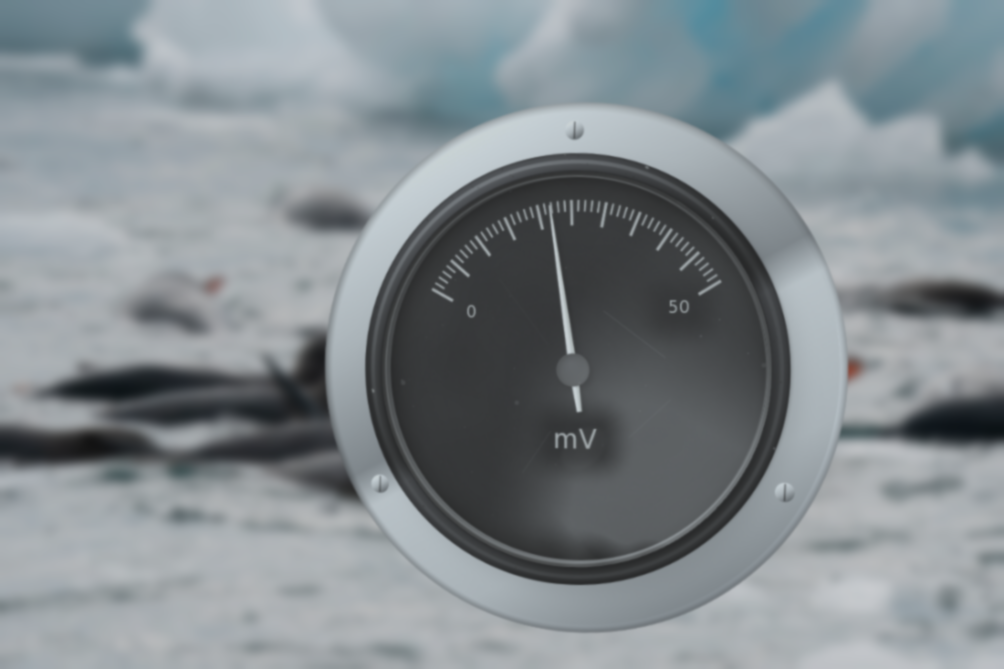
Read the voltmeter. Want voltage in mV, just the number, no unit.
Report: 22
